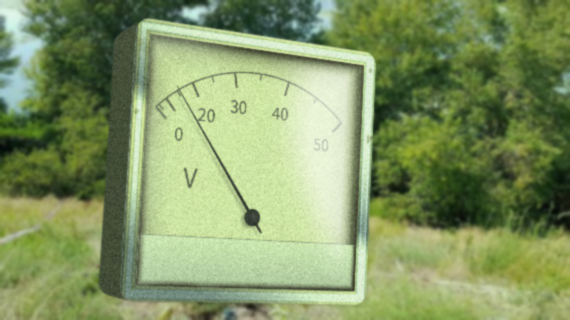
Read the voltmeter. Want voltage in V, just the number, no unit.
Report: 15
